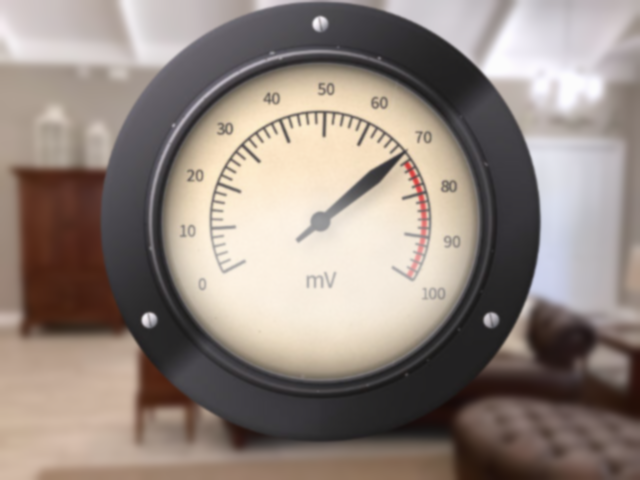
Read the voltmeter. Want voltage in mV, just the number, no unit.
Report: 70
